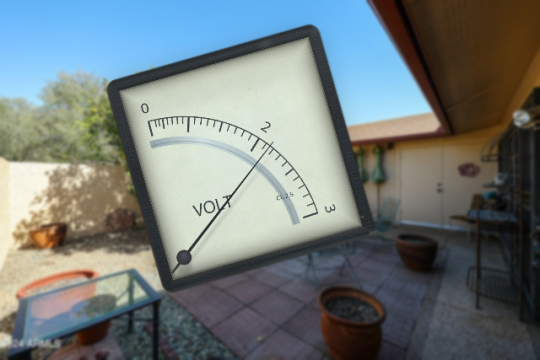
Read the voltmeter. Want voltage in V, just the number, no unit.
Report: 2.15
